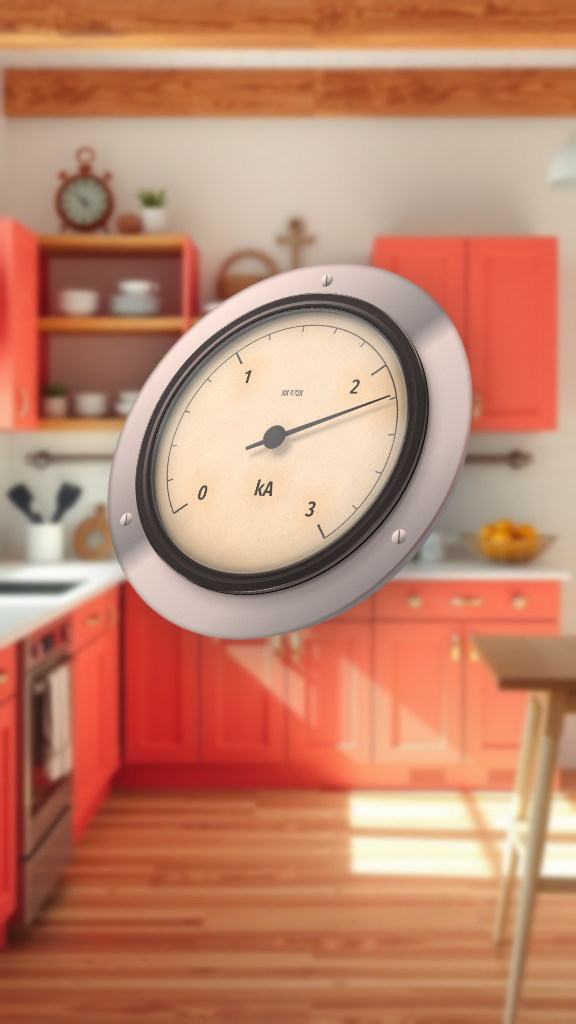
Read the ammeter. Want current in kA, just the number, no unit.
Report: 2.2
